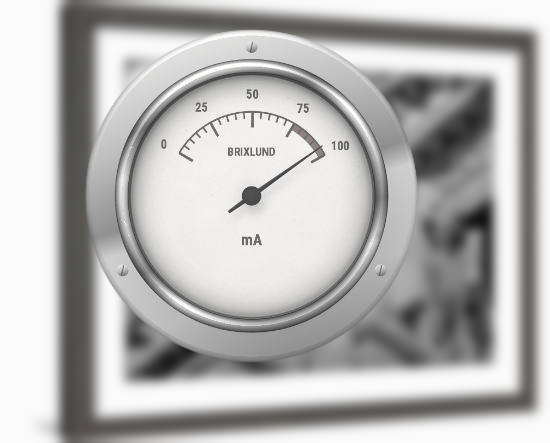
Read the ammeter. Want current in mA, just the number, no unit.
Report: 95
